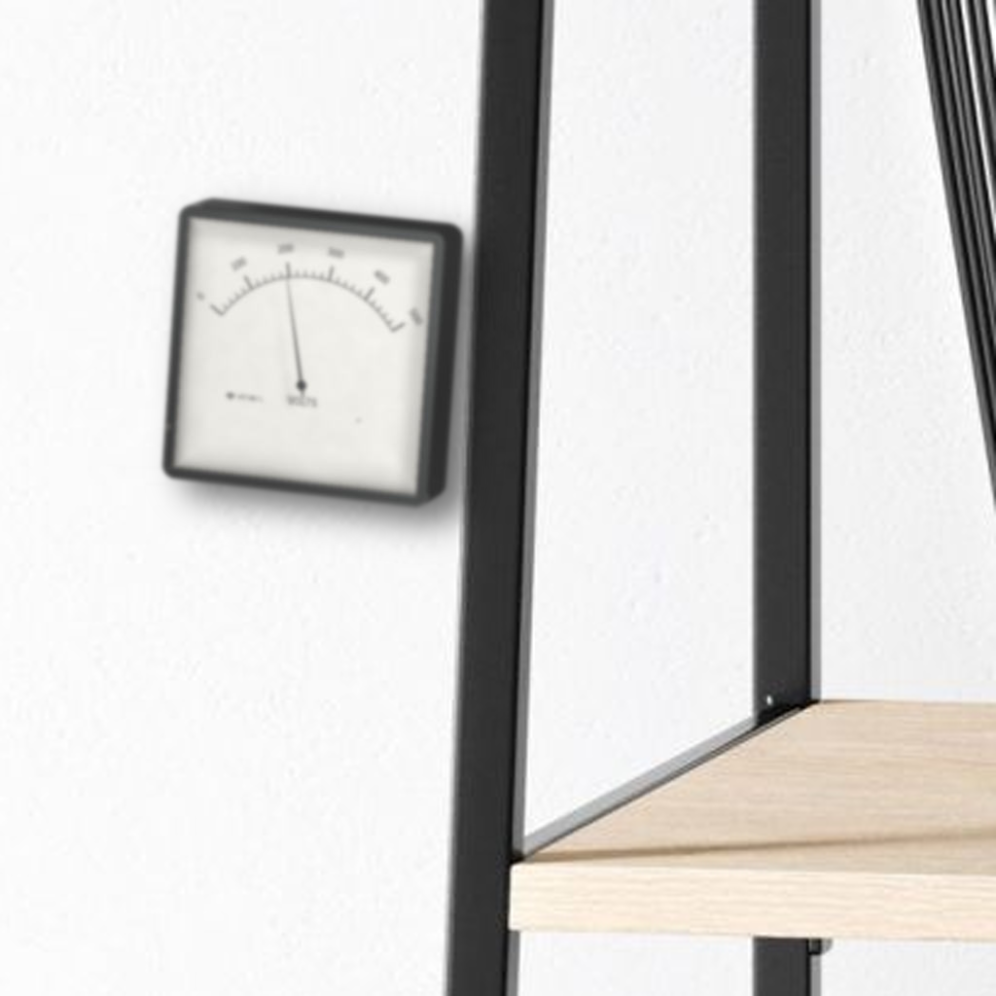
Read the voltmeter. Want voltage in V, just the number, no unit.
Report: 200
